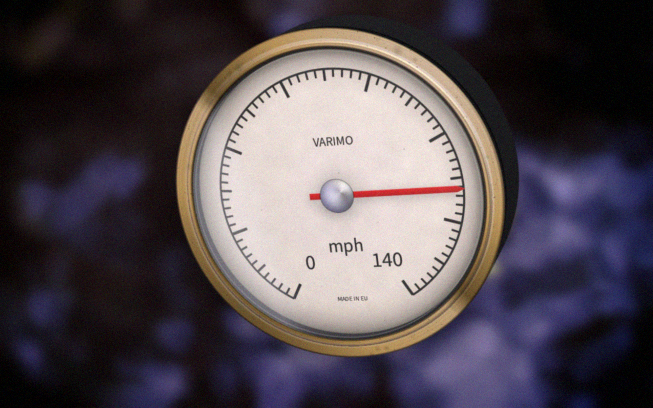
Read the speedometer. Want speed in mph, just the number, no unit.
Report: 112
